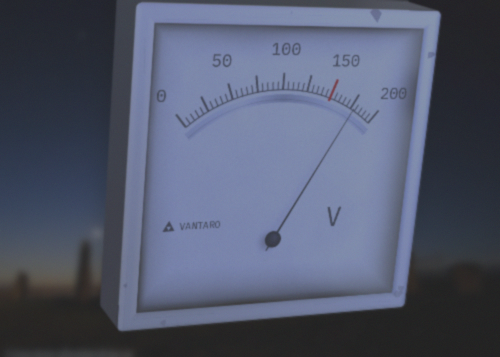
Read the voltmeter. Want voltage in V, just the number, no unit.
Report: 175
